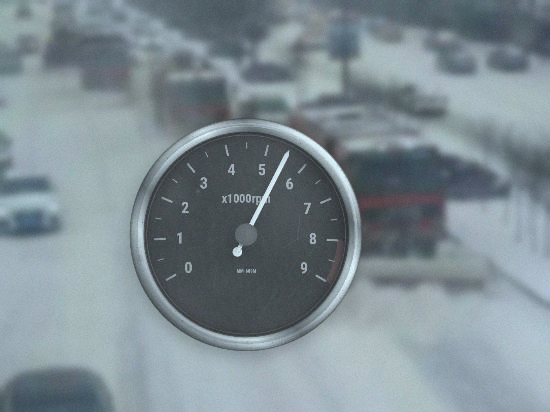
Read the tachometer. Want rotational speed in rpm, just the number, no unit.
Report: 5500
